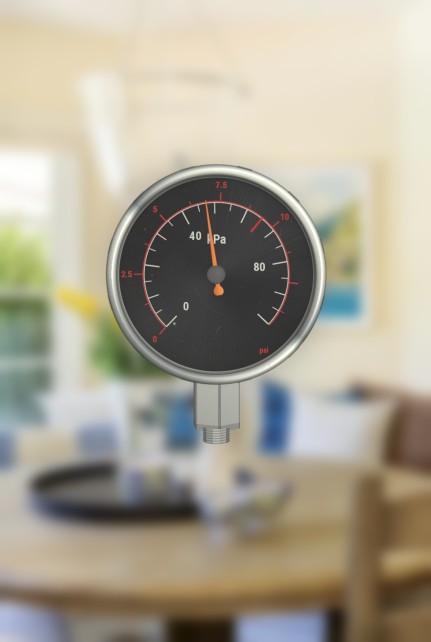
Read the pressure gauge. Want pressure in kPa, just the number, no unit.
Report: 47.5
